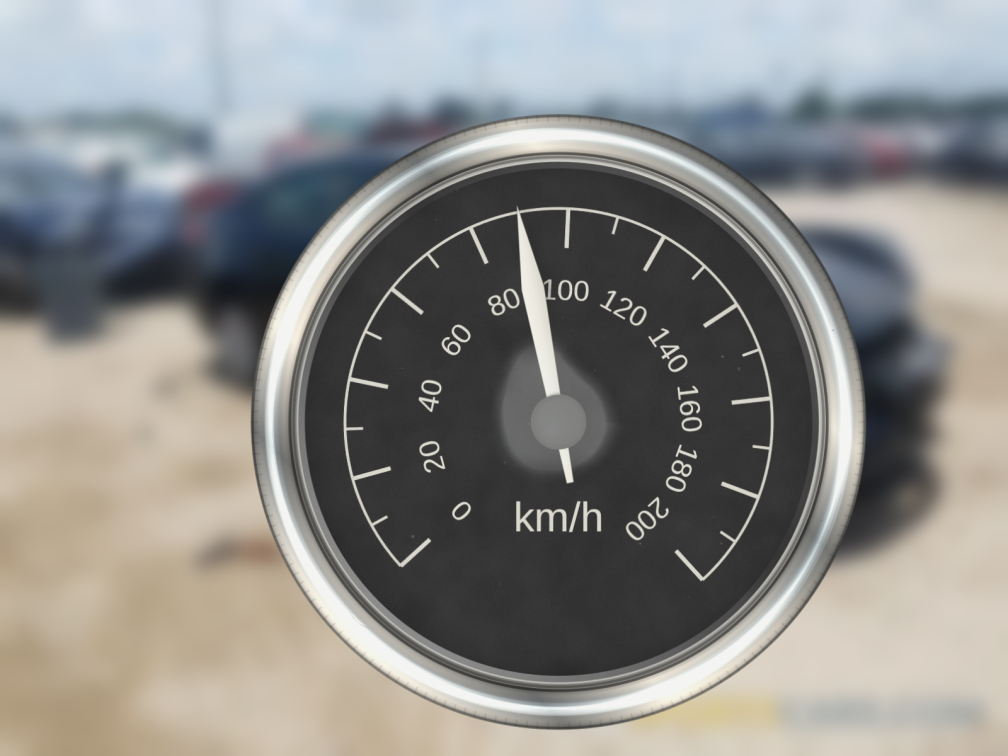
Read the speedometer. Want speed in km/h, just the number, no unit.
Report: 90
